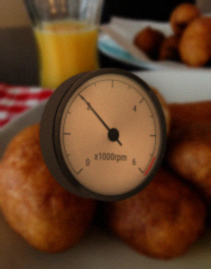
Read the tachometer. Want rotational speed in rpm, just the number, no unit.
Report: 2000
